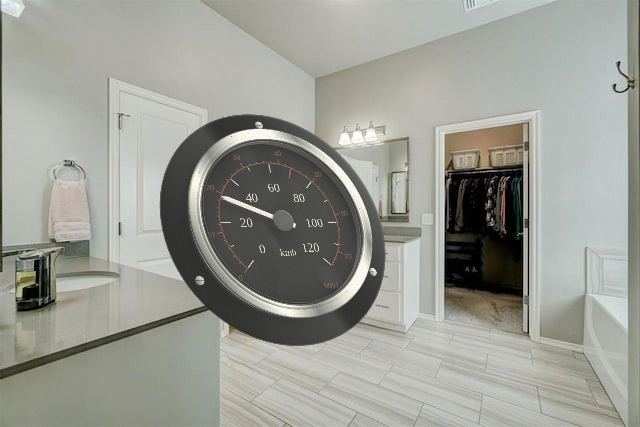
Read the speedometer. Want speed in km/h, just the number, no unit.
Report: 30
